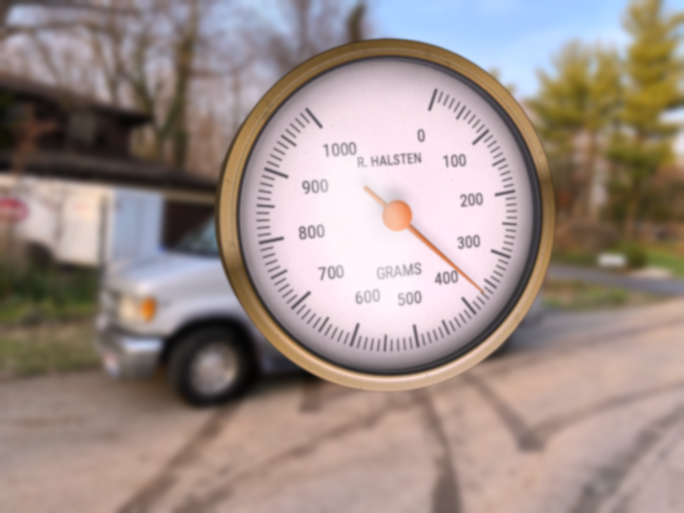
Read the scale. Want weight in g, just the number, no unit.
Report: 370
